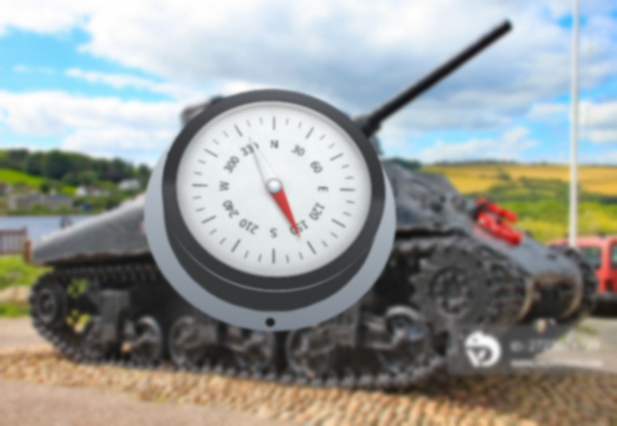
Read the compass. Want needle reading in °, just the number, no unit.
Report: 155
